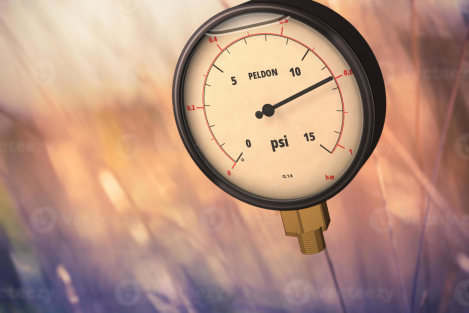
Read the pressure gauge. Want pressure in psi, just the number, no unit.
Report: 11.5
